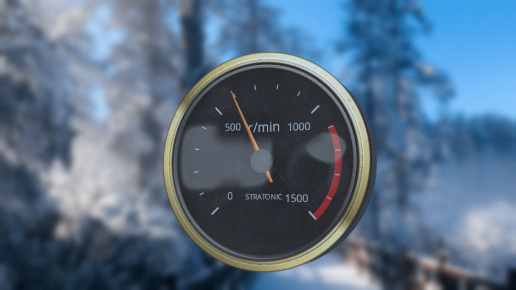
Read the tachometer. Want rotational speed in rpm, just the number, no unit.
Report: 600
